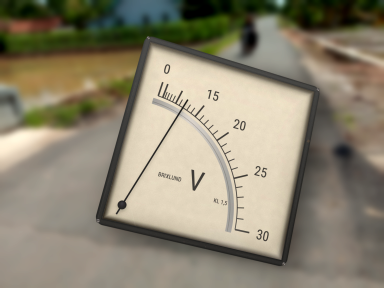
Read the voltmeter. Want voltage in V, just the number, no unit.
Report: 12
